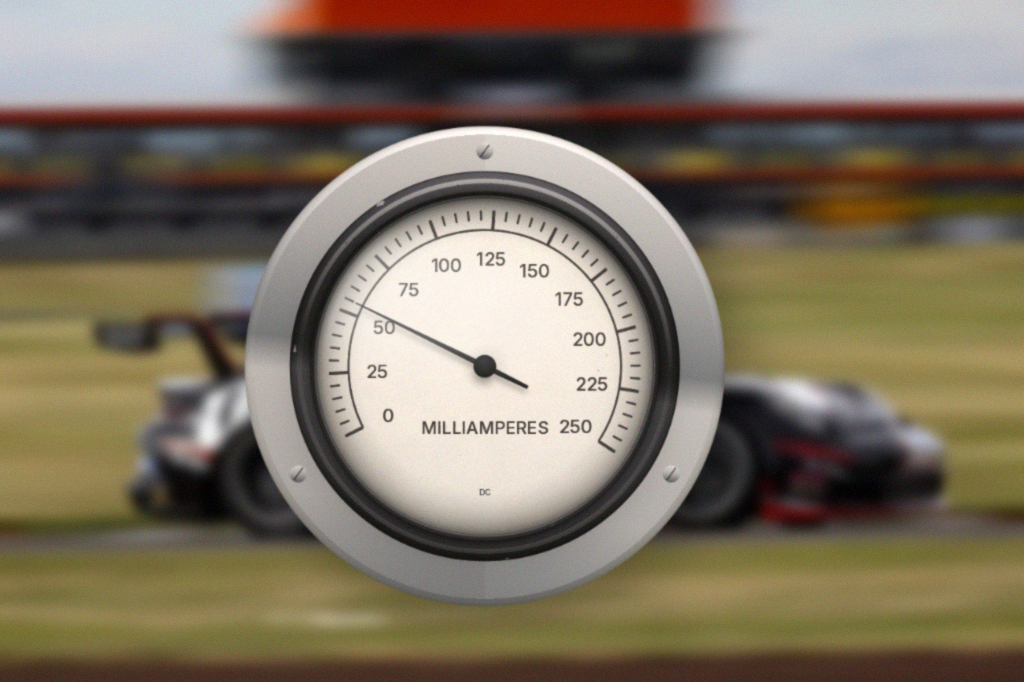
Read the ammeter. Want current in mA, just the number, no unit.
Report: 55
